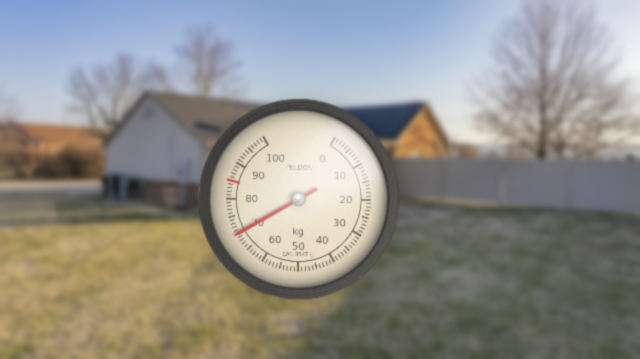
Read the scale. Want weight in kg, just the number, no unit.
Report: 70
